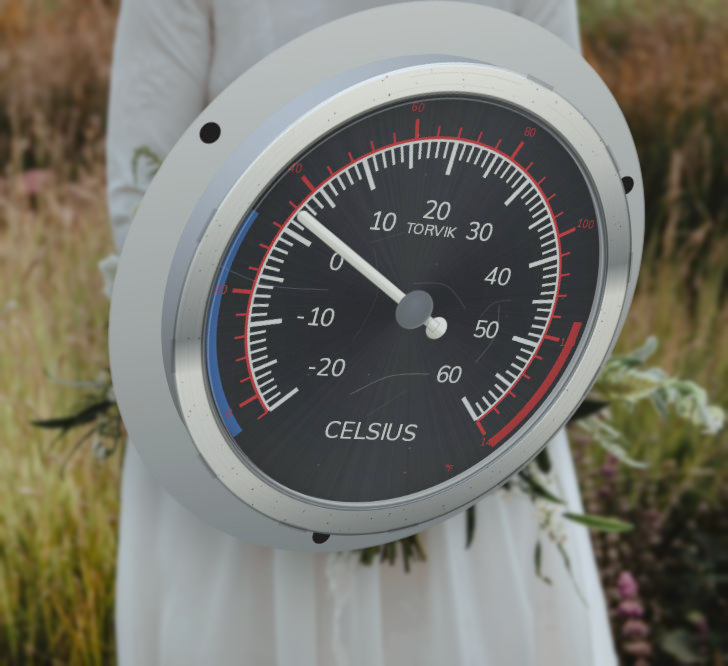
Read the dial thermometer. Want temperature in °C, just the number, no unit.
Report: 2
